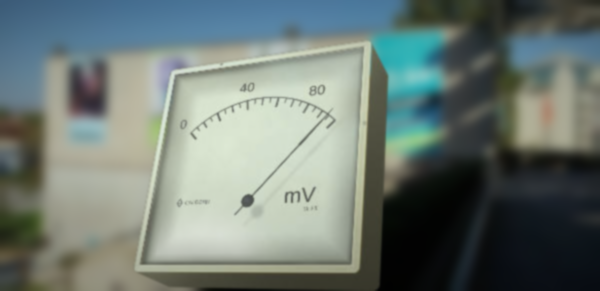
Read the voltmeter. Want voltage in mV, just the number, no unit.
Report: 95
